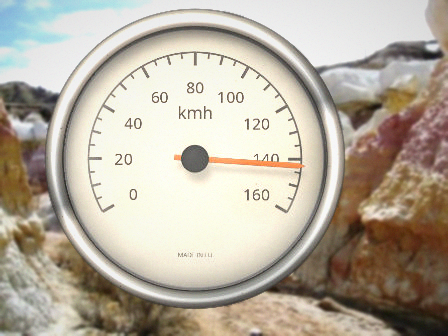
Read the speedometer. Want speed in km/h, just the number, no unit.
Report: 142.5
